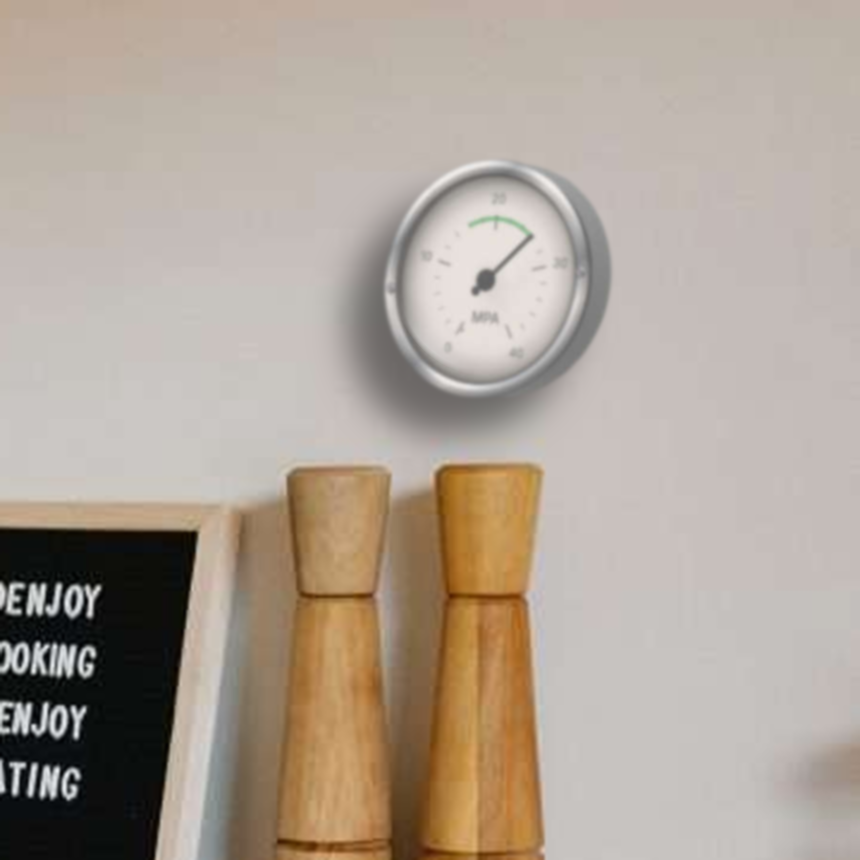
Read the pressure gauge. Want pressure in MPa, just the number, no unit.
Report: 26
